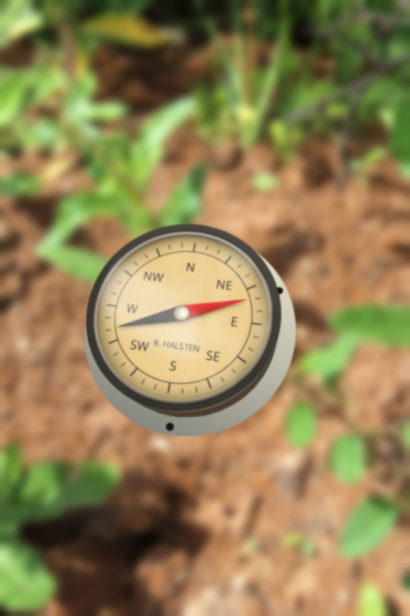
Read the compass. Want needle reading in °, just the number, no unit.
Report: 70
